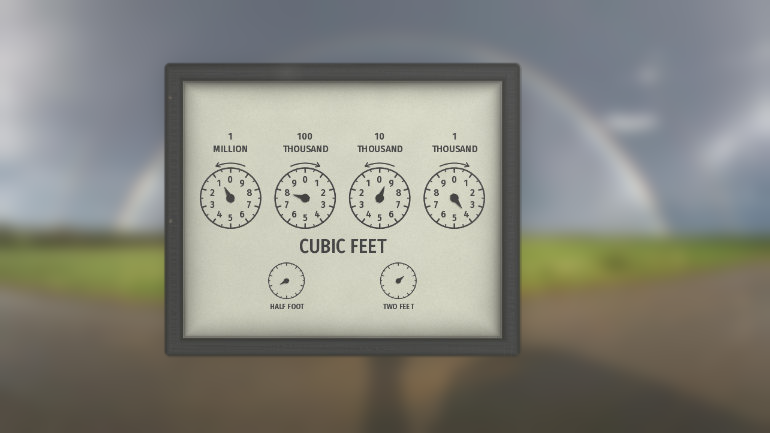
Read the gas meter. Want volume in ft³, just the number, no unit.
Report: 79400
